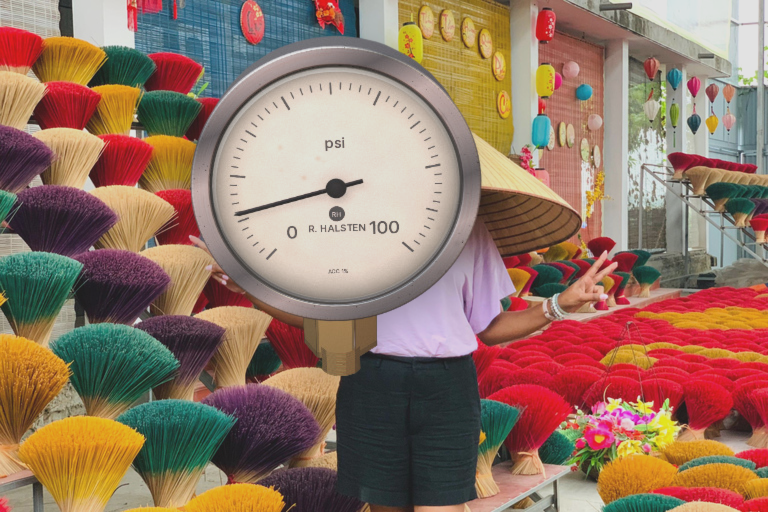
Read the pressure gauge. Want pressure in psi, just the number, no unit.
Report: 12
